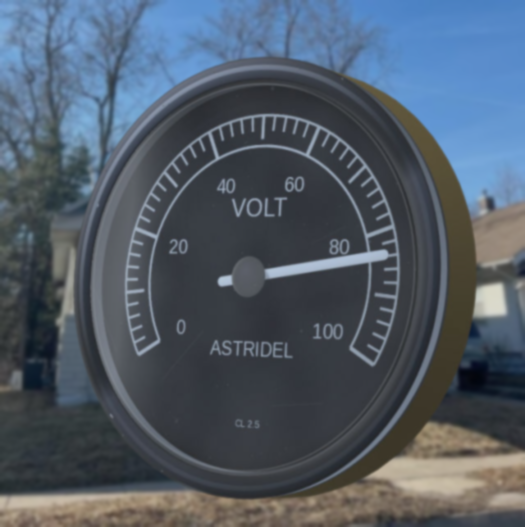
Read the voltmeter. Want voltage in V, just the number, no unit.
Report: 84
